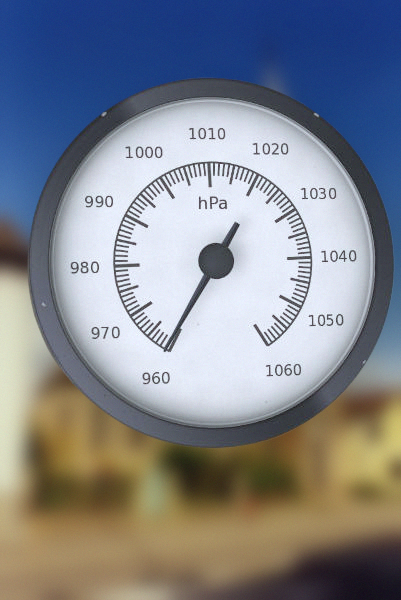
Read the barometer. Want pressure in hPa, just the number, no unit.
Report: 961
